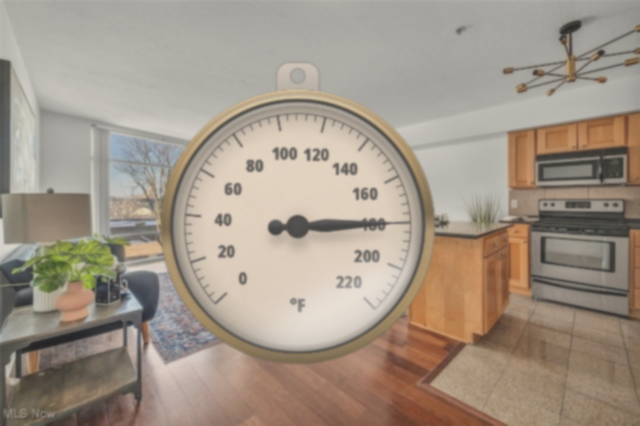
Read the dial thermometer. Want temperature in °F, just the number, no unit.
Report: 180
